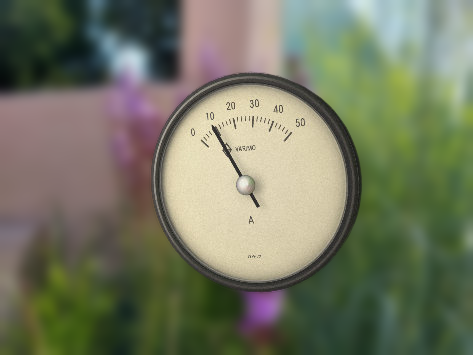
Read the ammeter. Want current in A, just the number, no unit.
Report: 10
